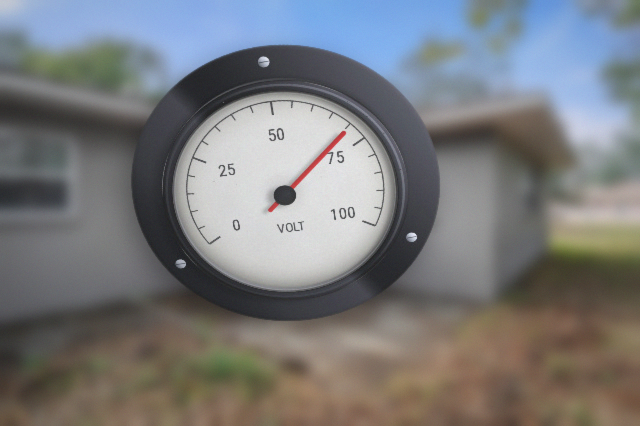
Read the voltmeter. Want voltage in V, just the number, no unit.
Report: 70
